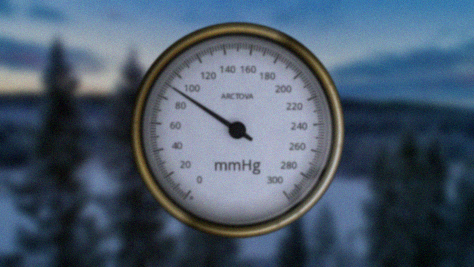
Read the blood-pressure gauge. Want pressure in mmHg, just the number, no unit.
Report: 90
